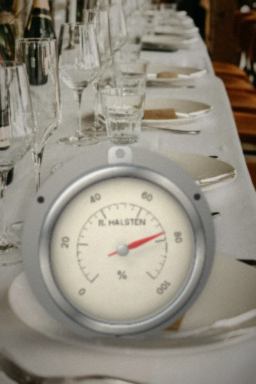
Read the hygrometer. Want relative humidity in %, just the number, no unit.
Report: 76
